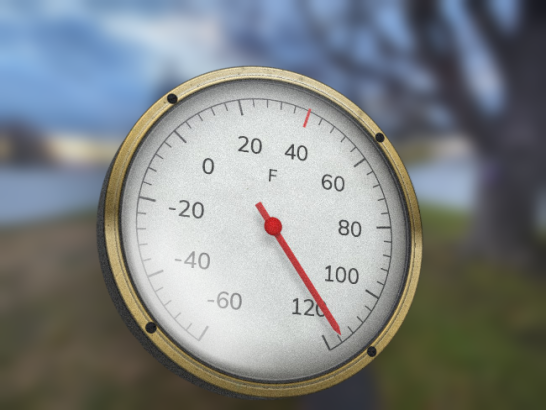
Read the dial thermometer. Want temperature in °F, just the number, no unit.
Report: 116
